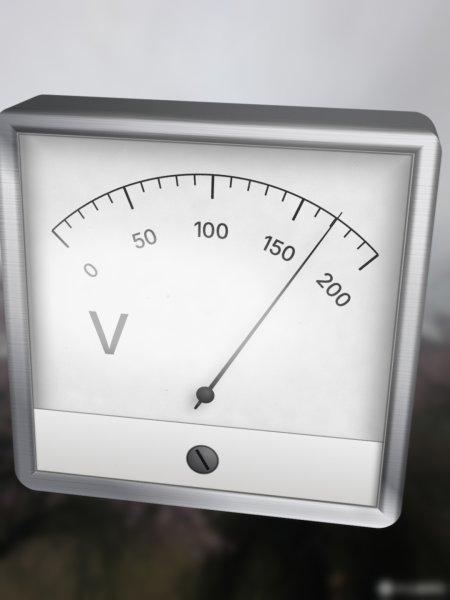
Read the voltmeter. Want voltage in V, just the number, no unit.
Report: 170
